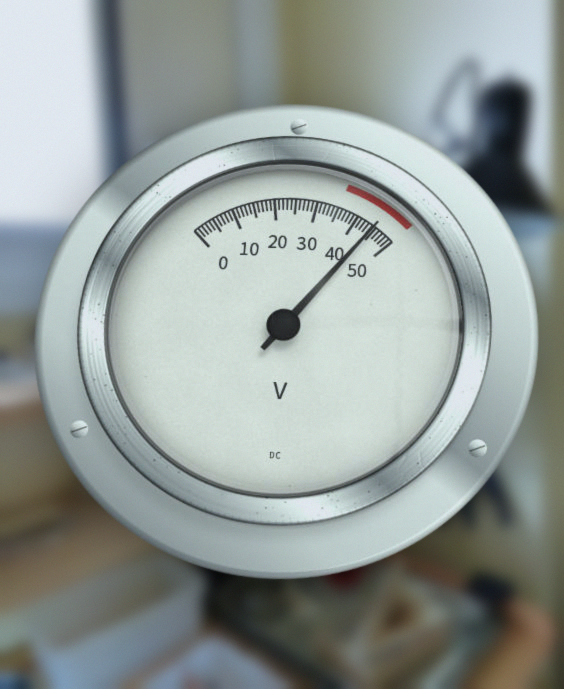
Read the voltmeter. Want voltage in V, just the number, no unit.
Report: 45
